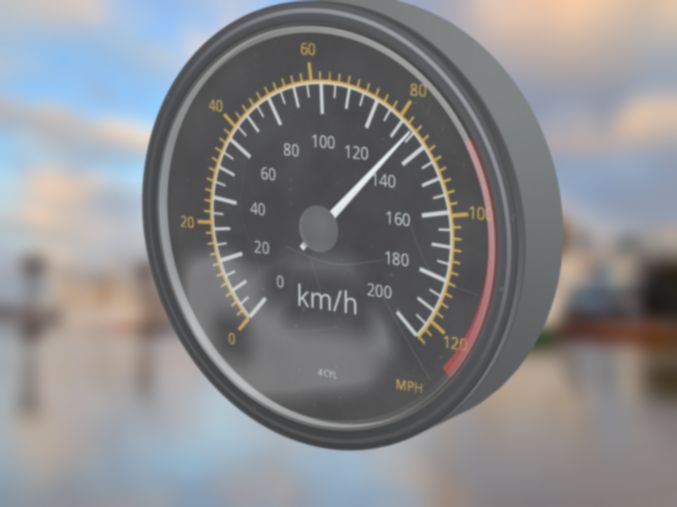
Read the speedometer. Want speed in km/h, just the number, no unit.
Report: 135
